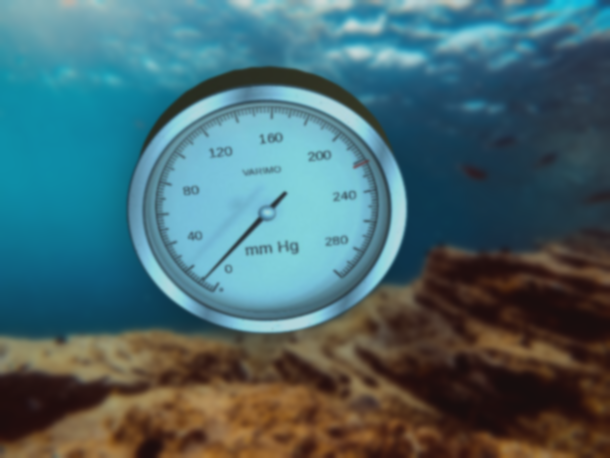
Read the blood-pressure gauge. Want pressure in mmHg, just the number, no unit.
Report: 10
